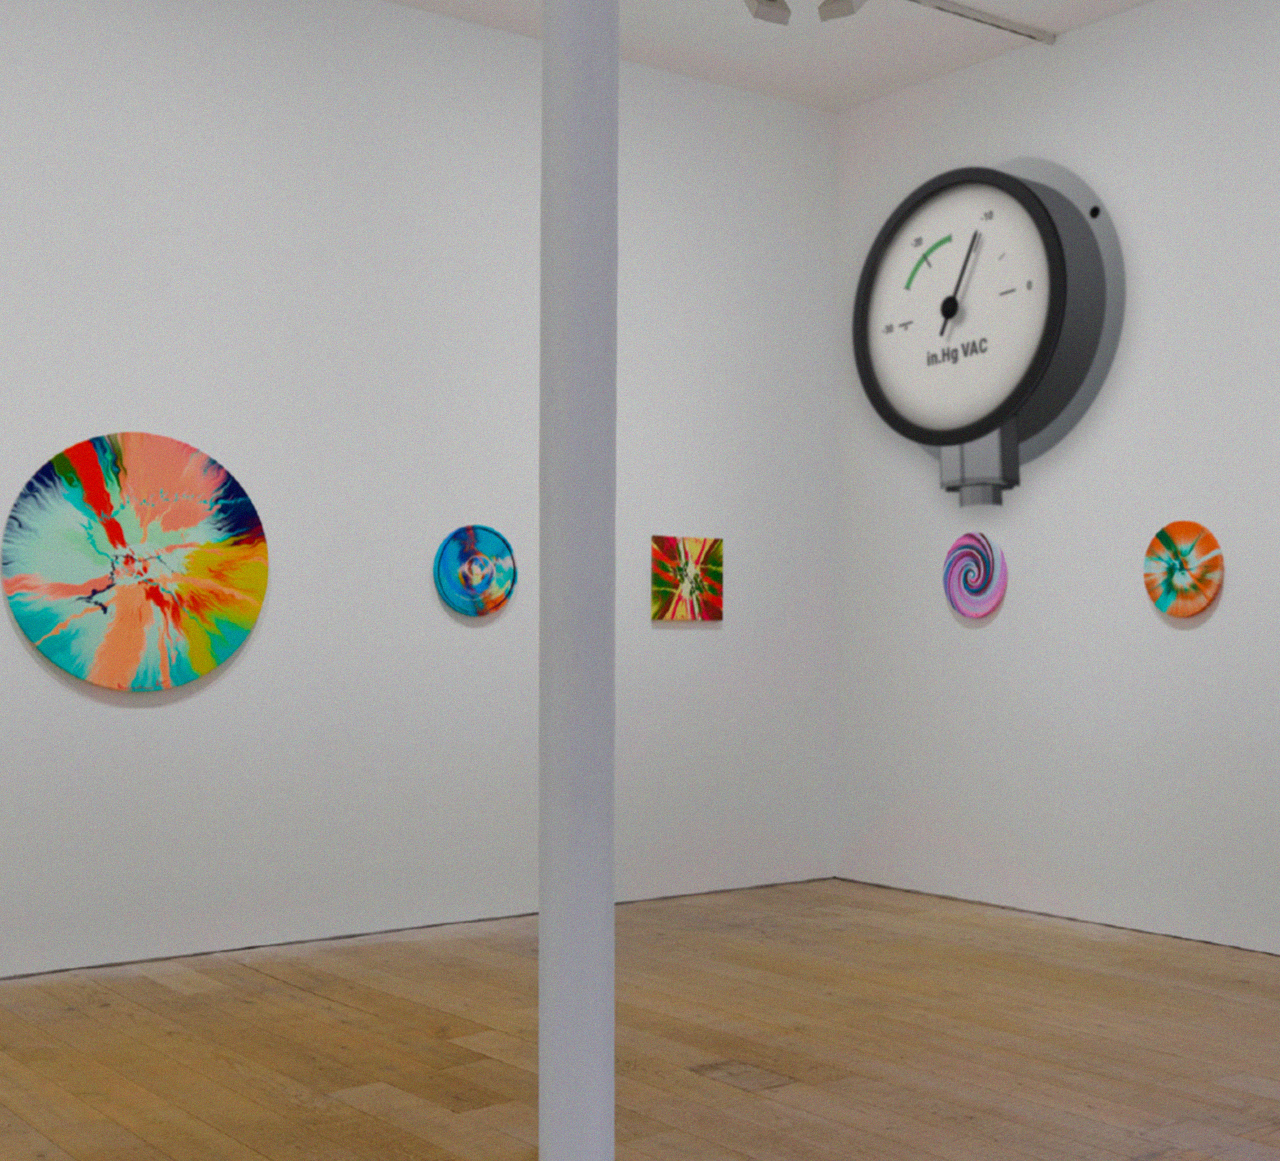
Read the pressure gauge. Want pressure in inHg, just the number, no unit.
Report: -10
